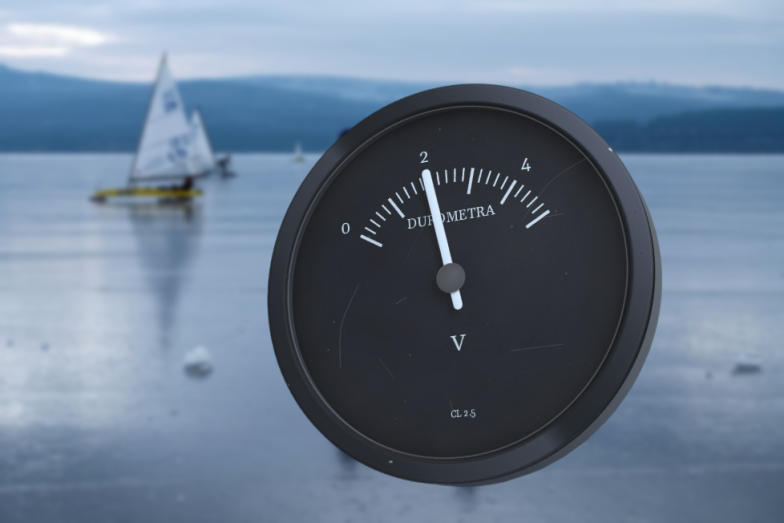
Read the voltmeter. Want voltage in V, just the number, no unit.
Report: 2
